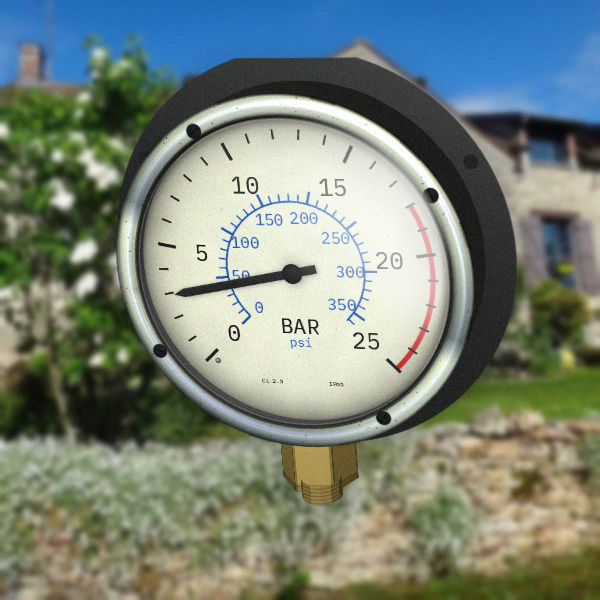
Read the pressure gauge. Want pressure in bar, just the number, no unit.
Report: 3
